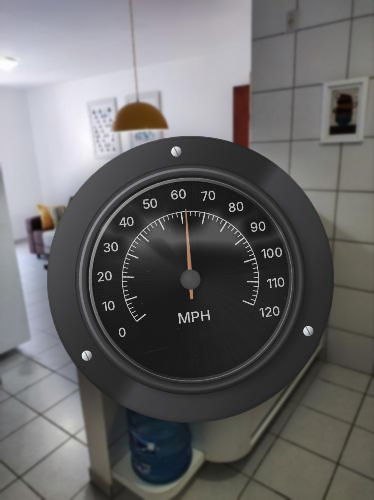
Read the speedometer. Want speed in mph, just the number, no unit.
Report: 62
